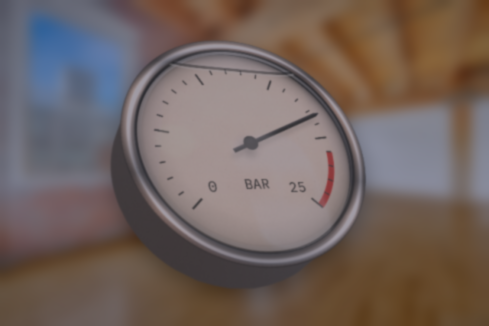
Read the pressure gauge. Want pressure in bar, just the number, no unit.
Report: 18.5
